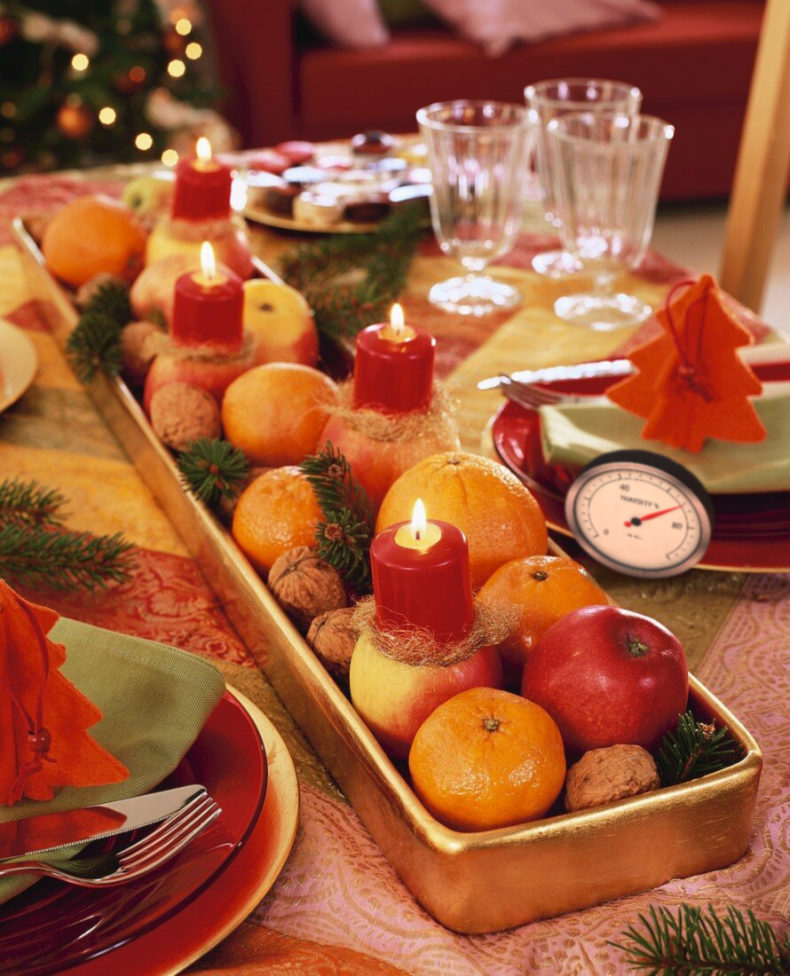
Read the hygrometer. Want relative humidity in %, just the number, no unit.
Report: 68
